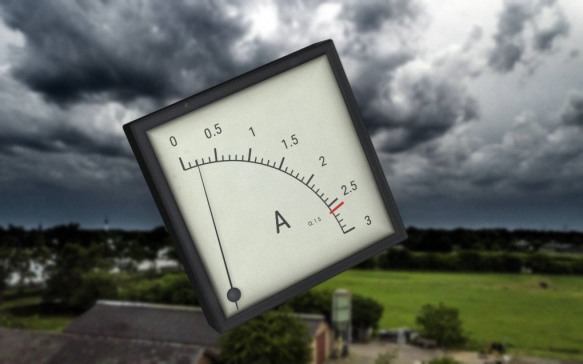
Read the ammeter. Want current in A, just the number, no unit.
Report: 0.2
